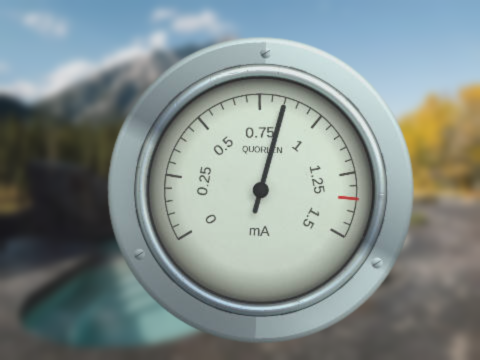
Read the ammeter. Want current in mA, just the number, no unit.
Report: 0.85
